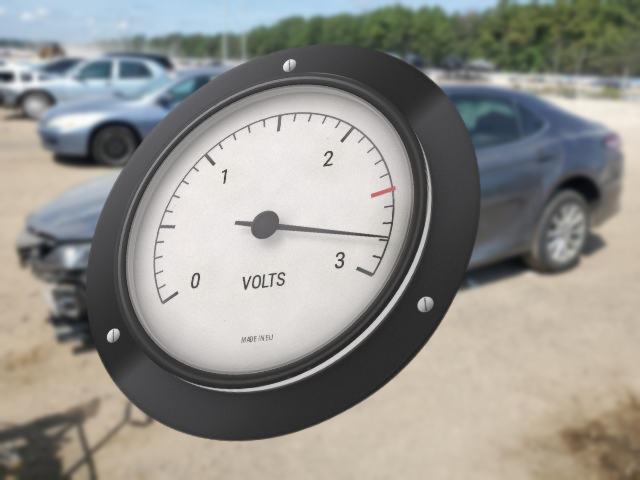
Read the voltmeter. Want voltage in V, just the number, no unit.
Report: 2.8
